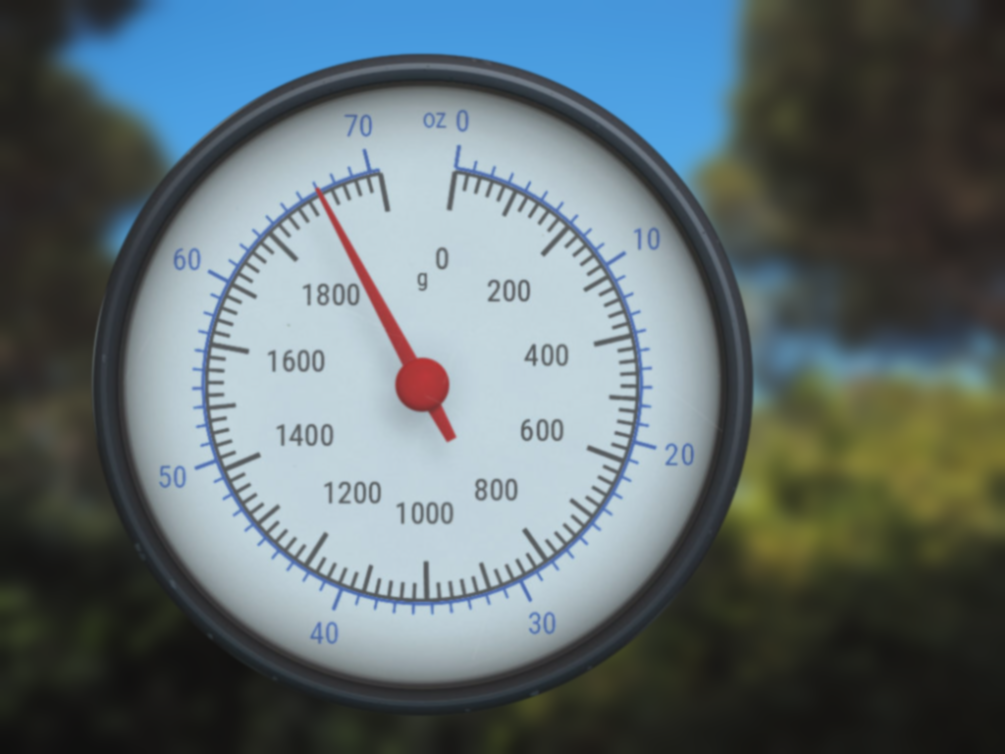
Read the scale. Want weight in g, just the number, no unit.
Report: 1900
